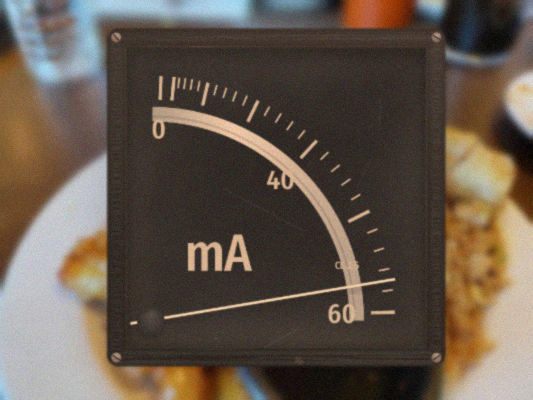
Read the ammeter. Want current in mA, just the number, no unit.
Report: 57
